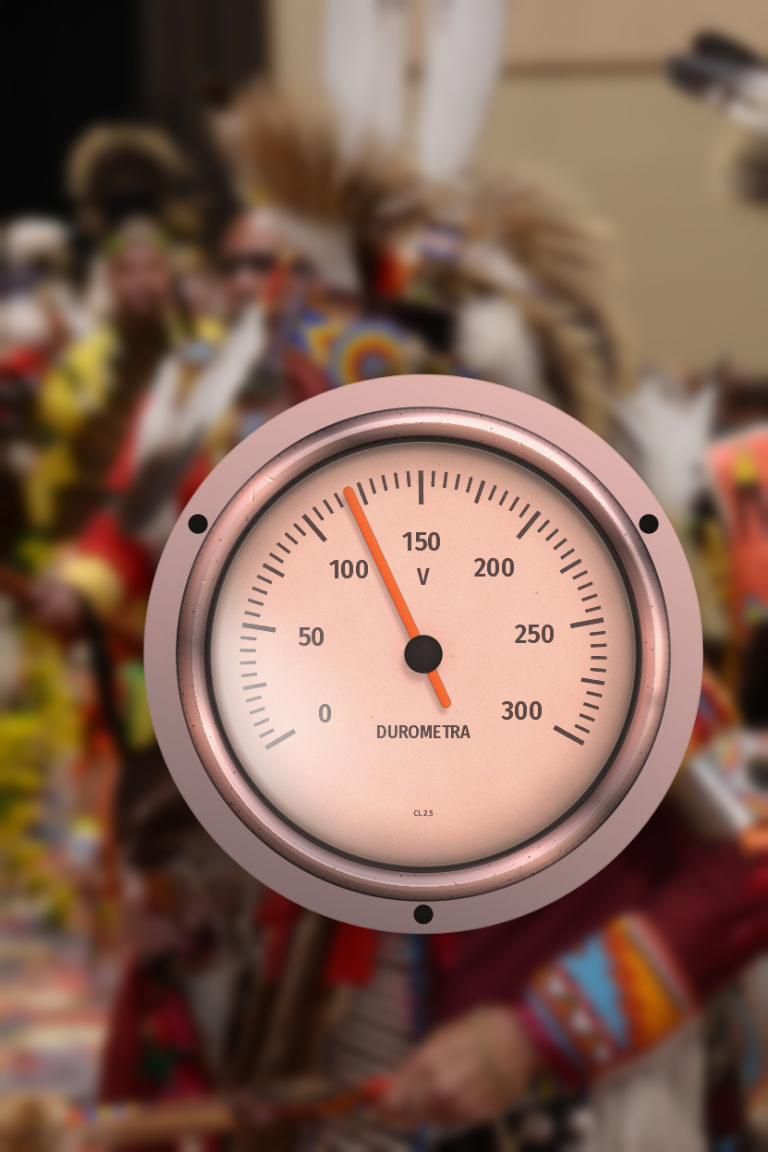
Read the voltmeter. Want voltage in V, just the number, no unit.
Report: 120
